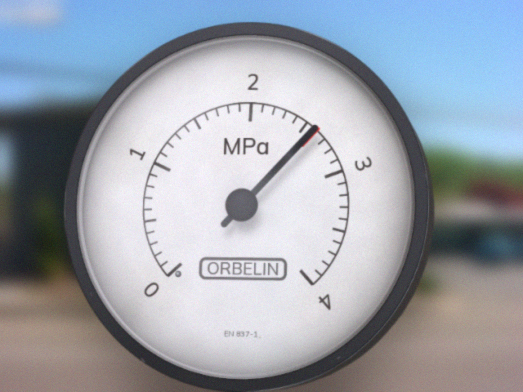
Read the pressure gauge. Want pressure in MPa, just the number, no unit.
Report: 2.6
